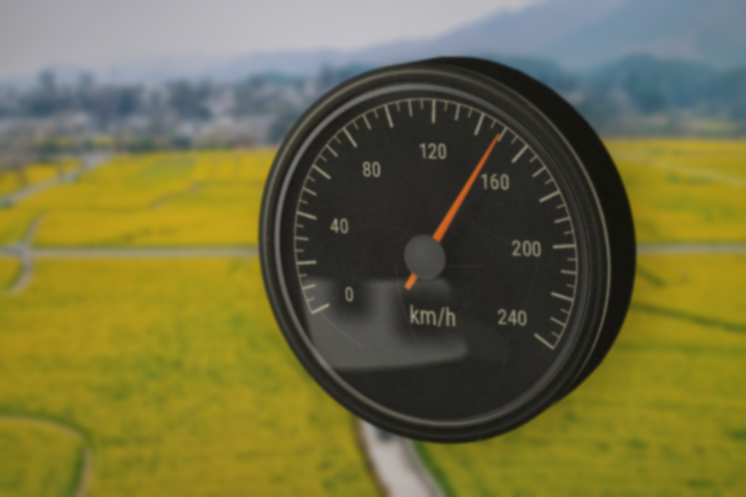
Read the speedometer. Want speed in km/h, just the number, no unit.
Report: 150
